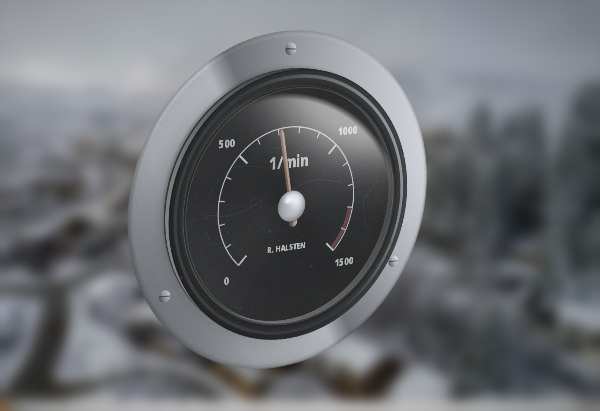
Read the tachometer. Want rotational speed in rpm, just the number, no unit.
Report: 700
